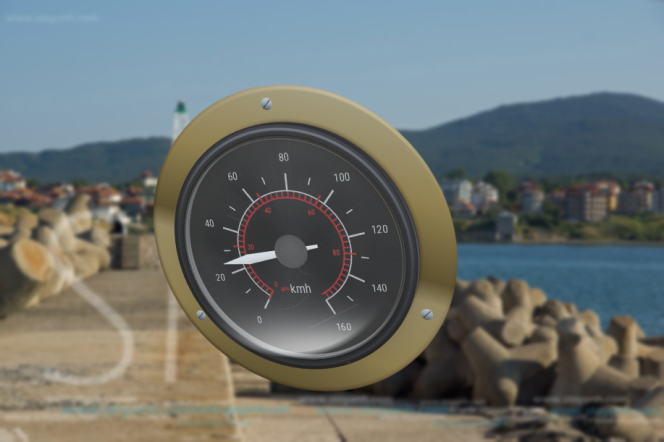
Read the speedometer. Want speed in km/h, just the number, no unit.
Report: 25
